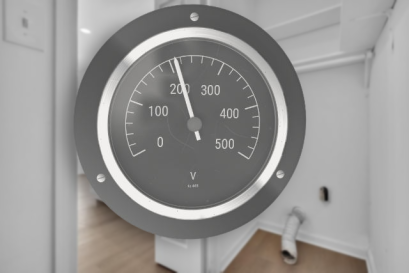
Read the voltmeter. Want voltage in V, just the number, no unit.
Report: 210
